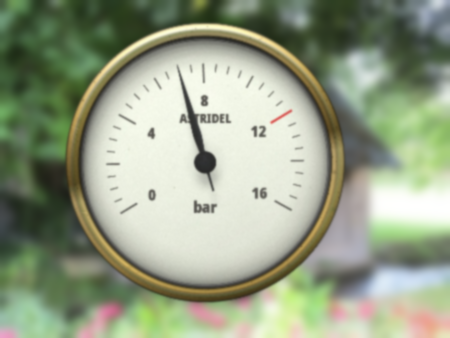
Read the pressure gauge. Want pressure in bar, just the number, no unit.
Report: 7
